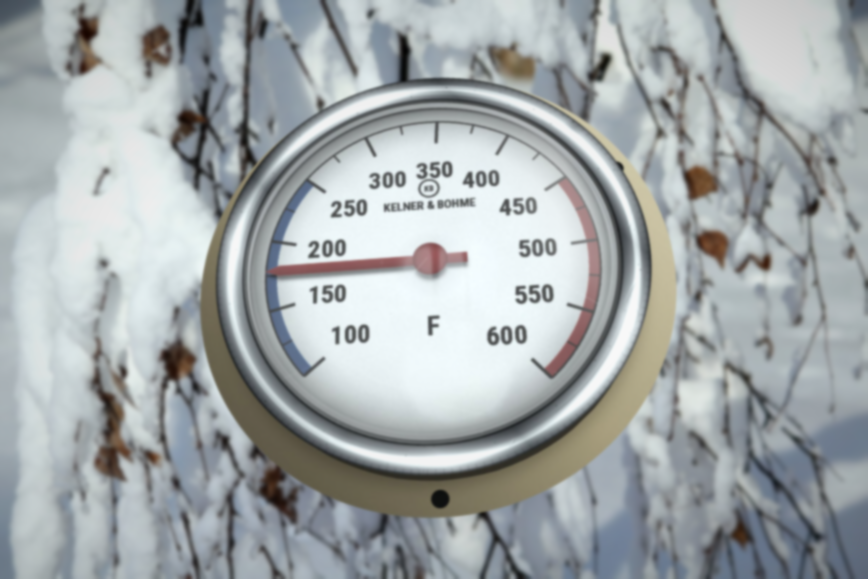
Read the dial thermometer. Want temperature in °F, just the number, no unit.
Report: 175
